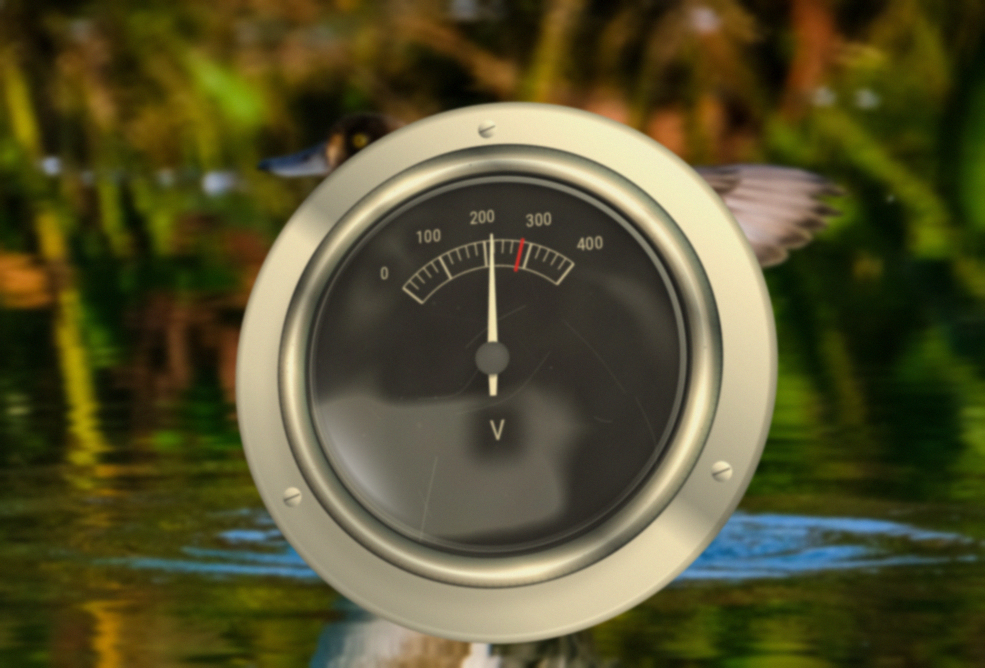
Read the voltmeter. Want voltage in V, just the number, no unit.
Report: 220
